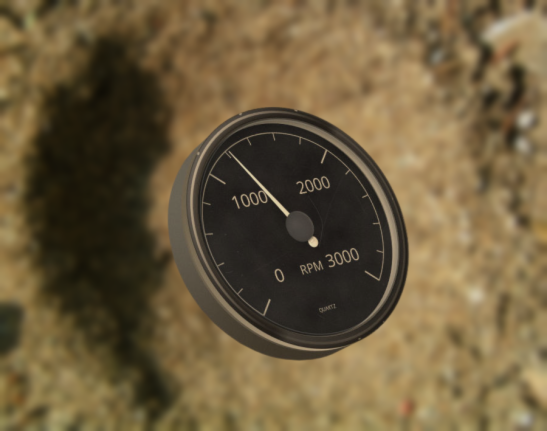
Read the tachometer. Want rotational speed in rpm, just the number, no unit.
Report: 1200
